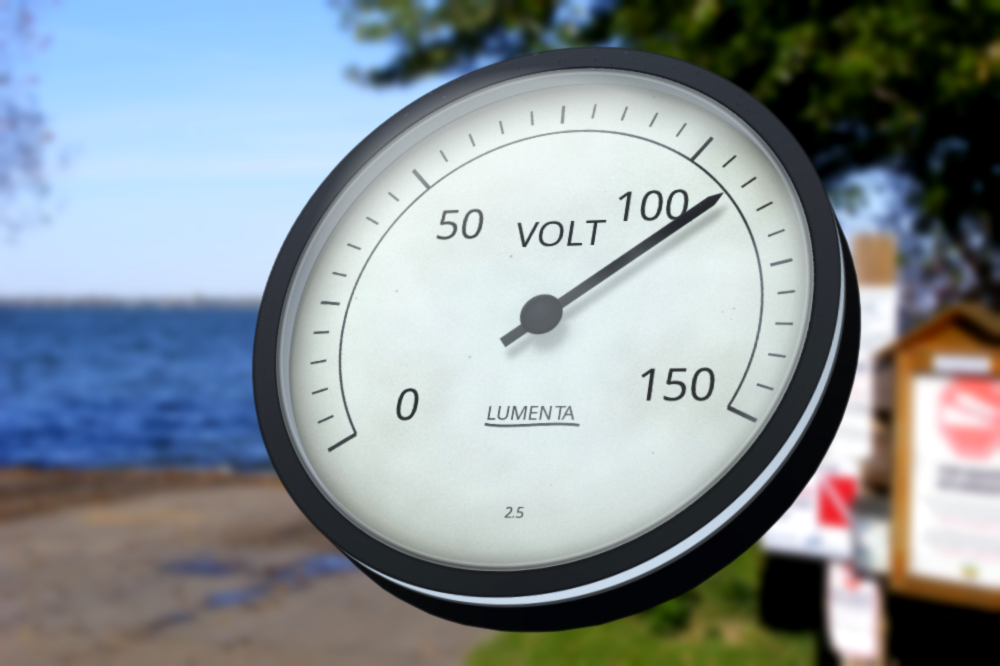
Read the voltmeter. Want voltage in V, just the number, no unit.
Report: 110
